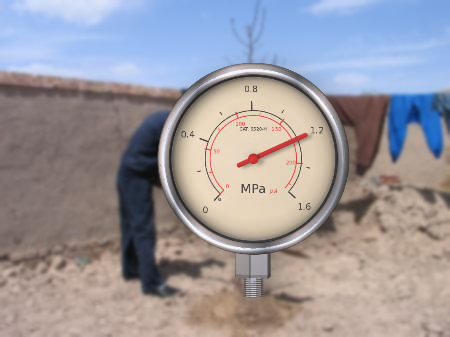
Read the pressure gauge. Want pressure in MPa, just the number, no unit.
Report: 1.2
